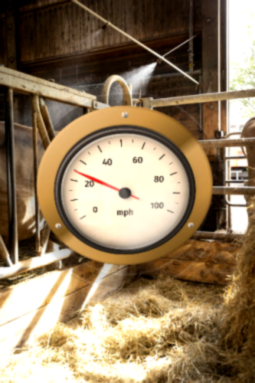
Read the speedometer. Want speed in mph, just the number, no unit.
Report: 25
